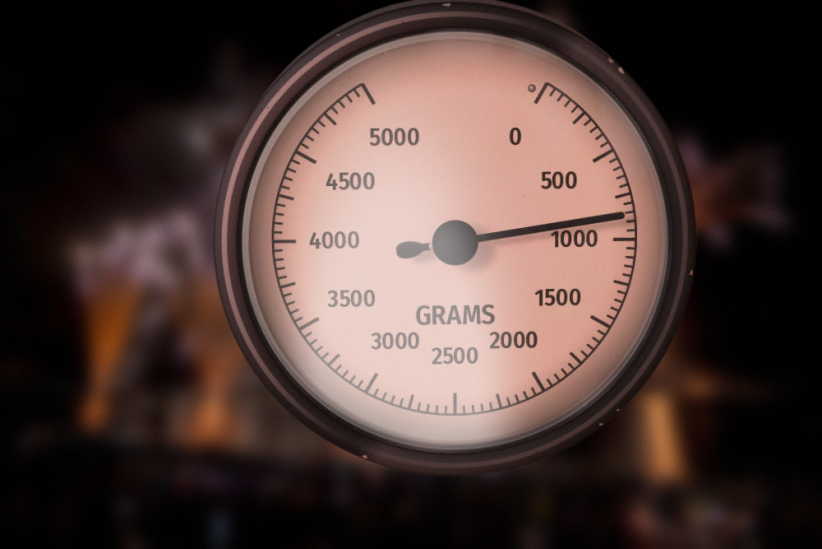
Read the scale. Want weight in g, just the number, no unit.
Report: 850
